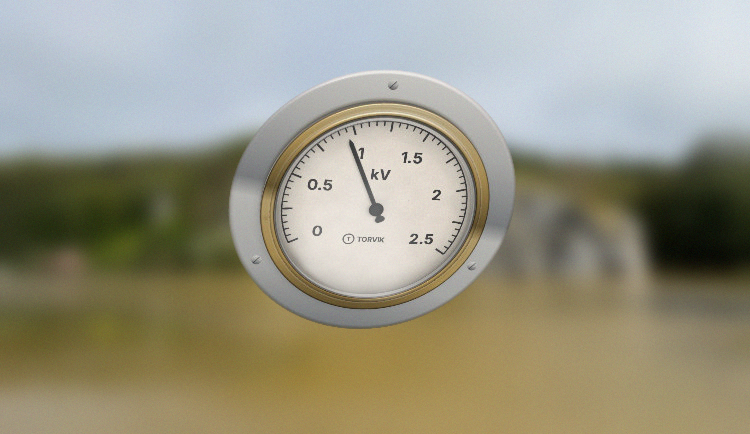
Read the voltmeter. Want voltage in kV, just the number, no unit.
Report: 0.95
